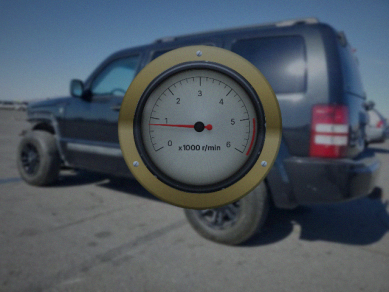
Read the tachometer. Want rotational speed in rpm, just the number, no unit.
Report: 800
